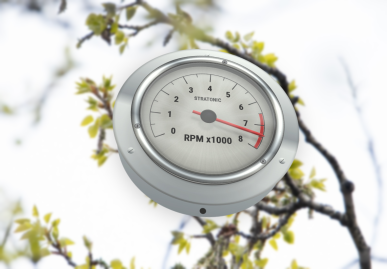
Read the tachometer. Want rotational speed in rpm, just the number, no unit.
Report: 7500
